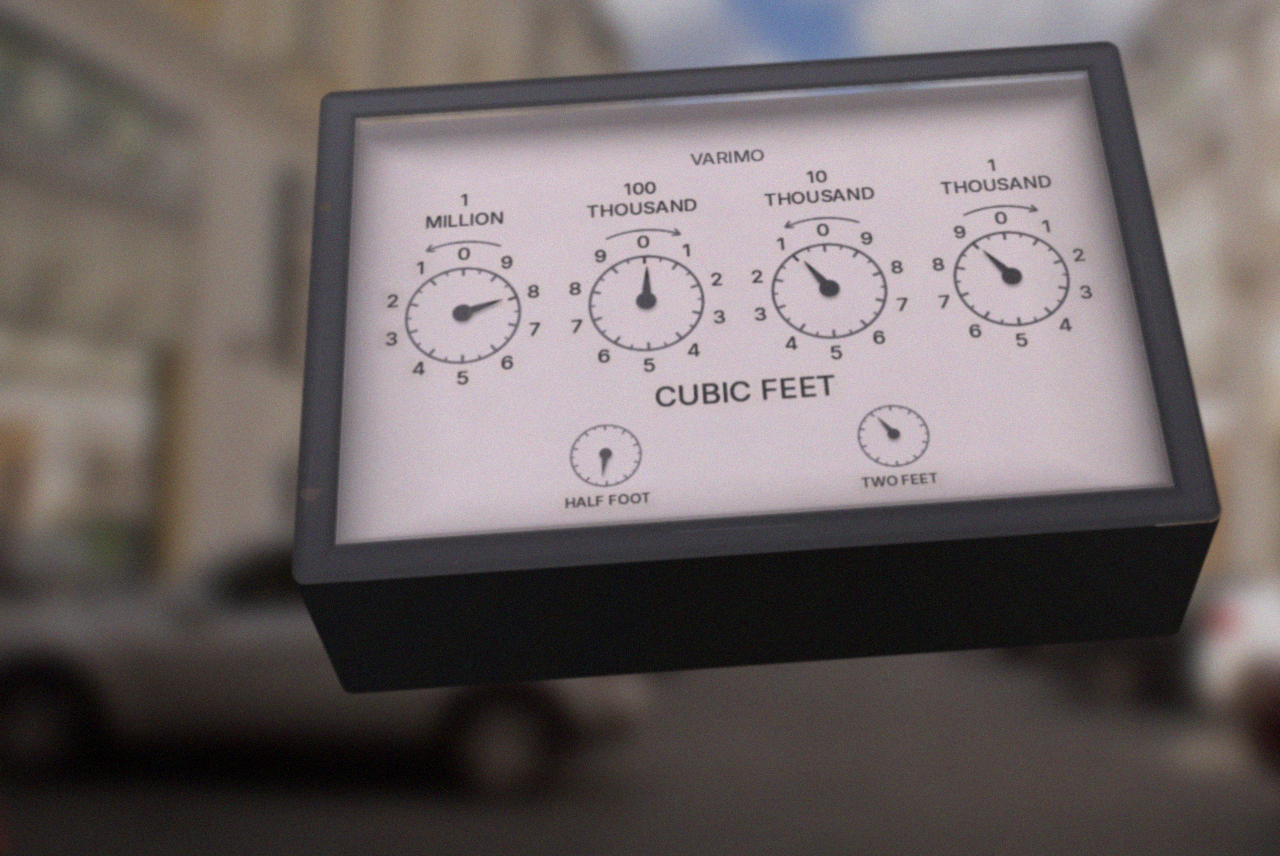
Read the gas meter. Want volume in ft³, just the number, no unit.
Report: 800900
